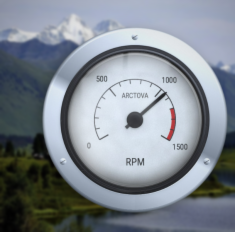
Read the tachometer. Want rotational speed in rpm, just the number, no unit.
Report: 1050
